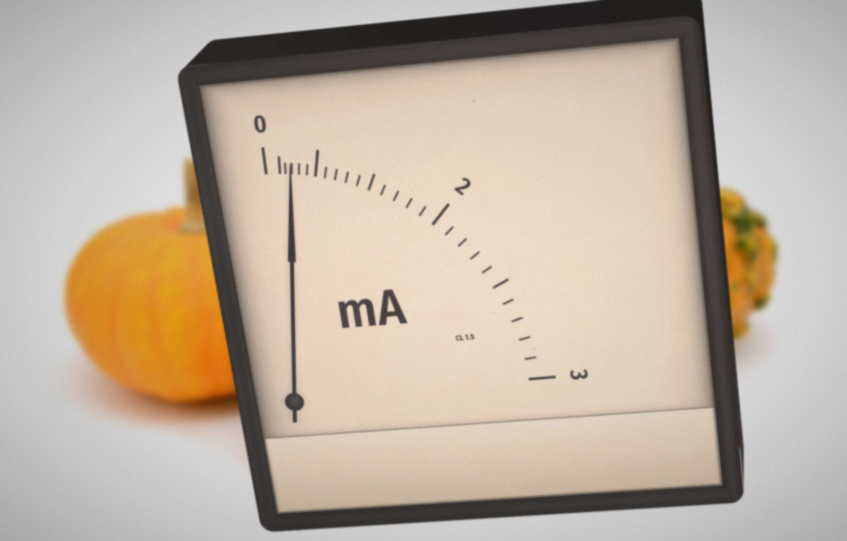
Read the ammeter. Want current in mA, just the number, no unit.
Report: 0.7
